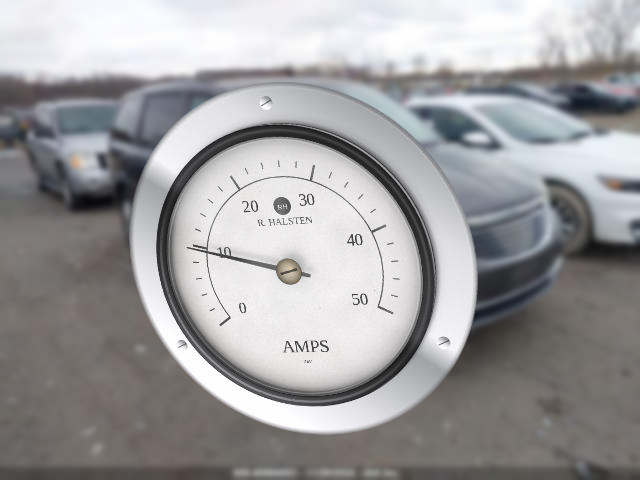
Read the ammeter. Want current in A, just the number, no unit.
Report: 10
